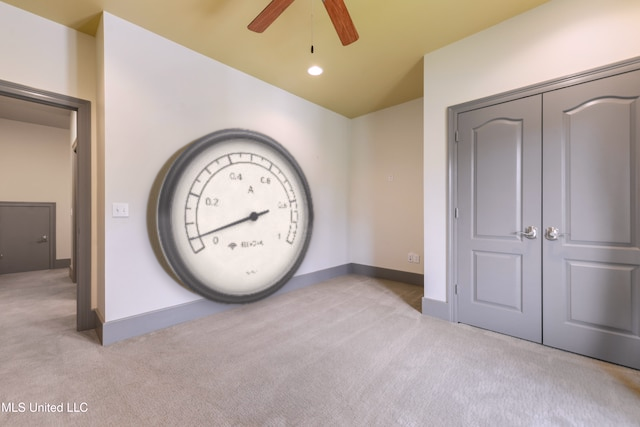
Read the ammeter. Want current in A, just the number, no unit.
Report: 0.05
